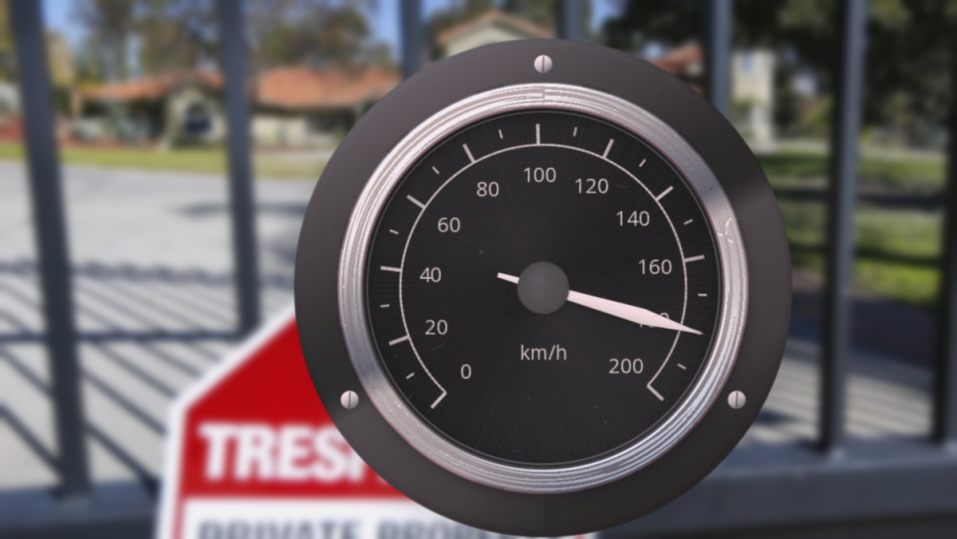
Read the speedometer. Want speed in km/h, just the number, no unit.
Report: 180
